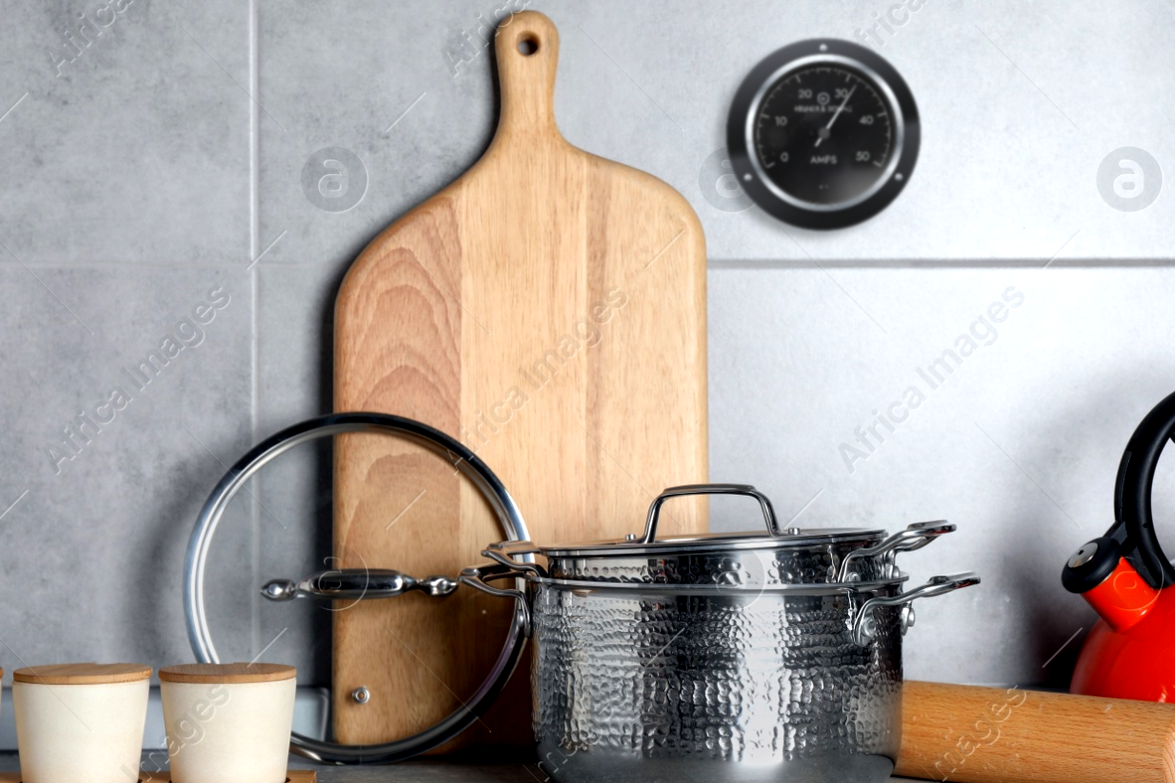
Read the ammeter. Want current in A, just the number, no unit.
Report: 32
